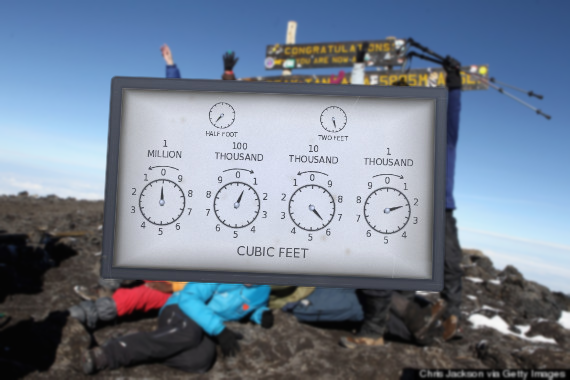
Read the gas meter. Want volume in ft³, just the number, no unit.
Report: 6200
